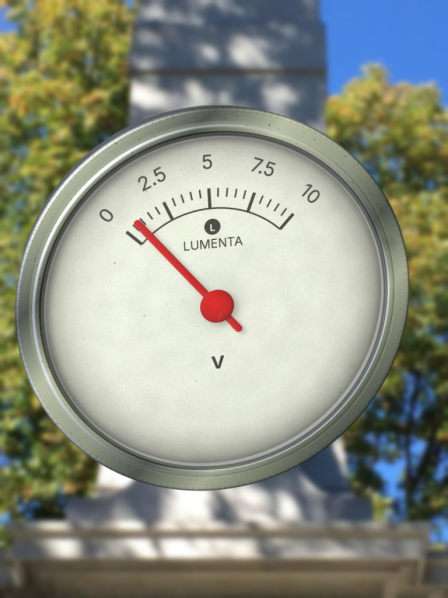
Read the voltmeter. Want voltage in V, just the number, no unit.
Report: 0.75
